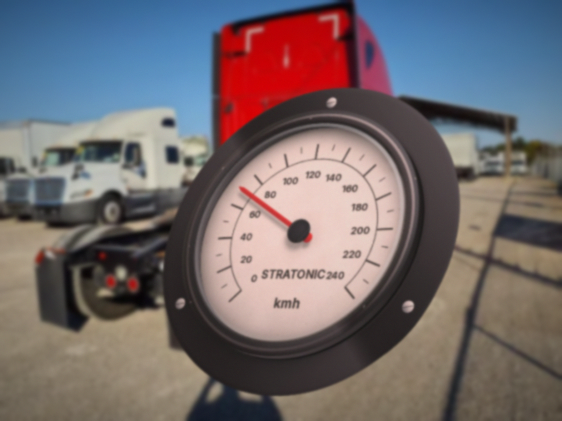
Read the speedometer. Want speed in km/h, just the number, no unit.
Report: 70
